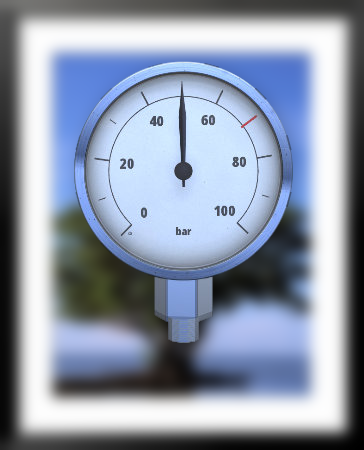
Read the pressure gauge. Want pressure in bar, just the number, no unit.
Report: 50
